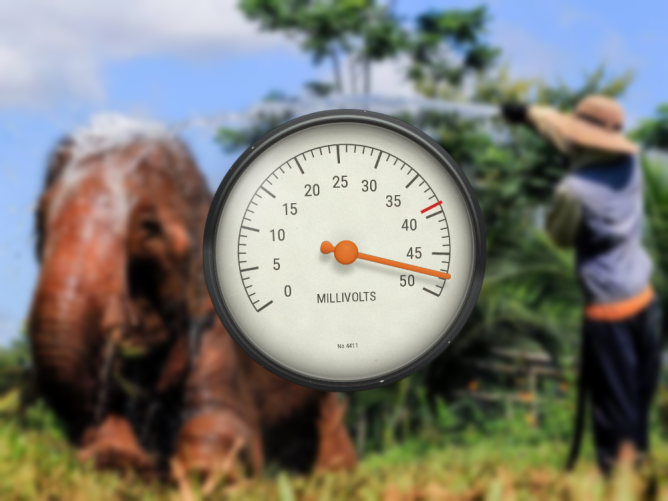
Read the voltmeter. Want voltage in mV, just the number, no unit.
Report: 47.5
